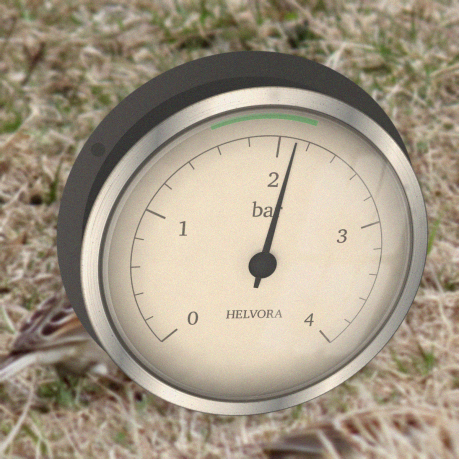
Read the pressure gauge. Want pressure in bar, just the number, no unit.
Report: 2.1
